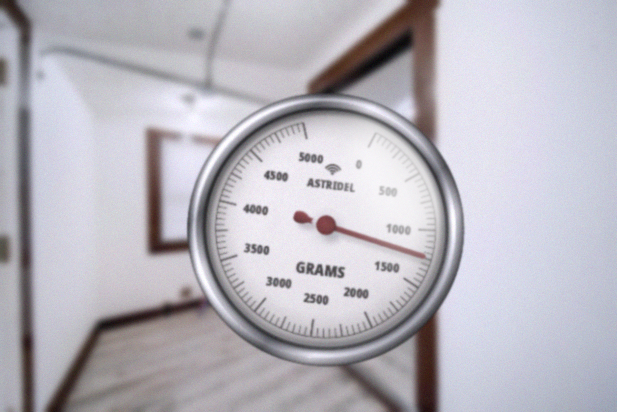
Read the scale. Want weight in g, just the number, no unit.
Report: 1250
